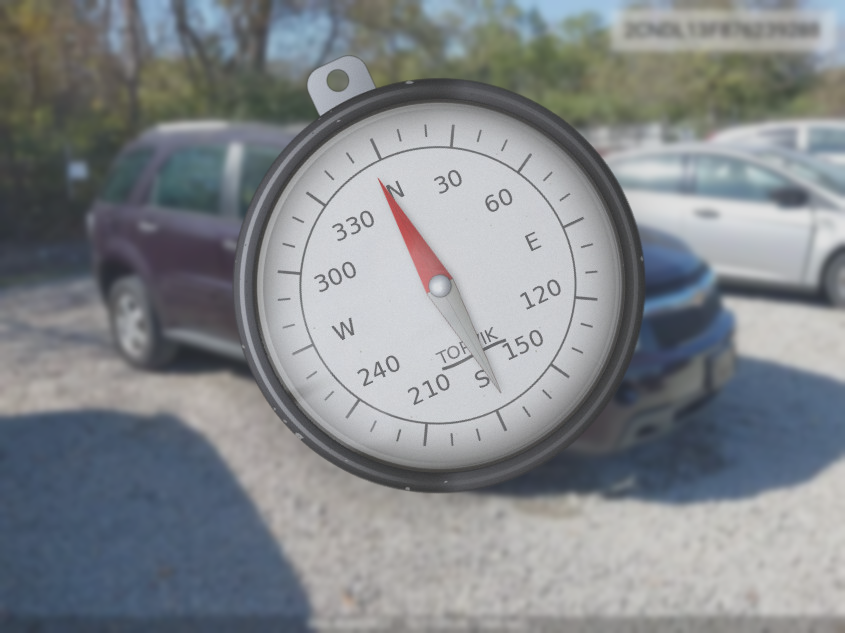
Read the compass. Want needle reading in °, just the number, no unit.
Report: 355
